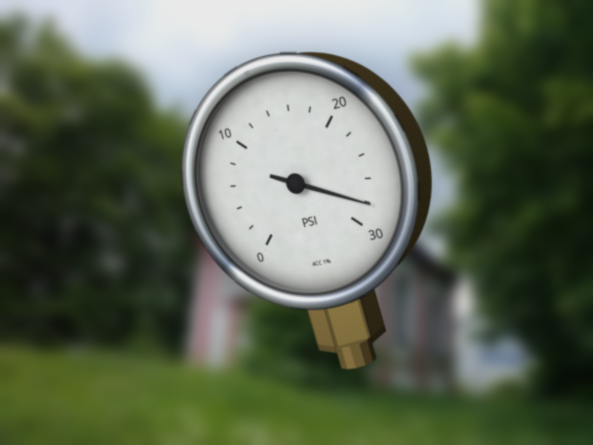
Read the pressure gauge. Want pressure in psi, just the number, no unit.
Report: 28
